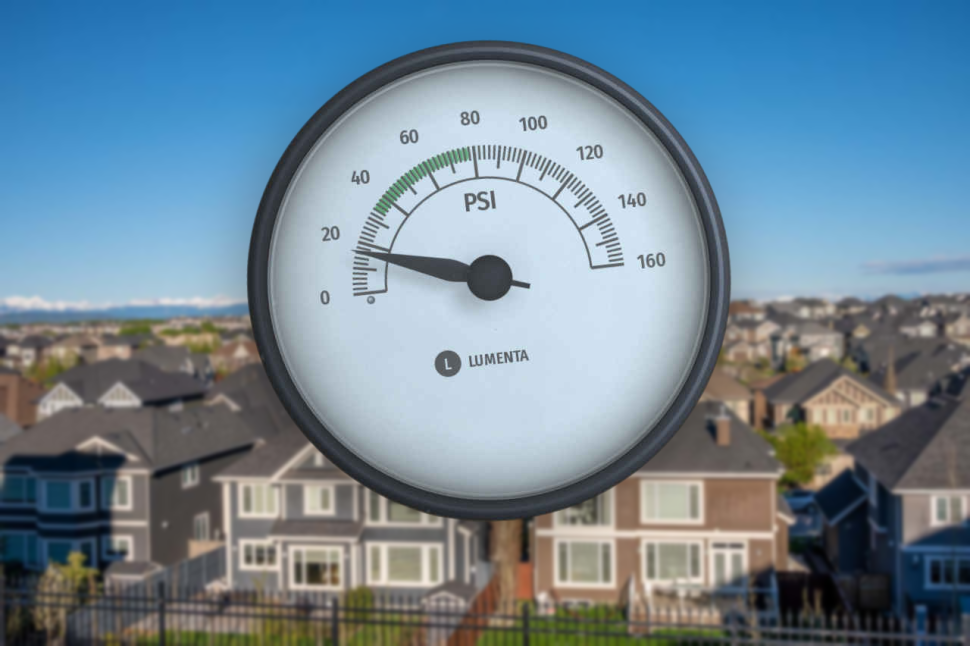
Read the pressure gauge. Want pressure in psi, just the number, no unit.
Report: 16
